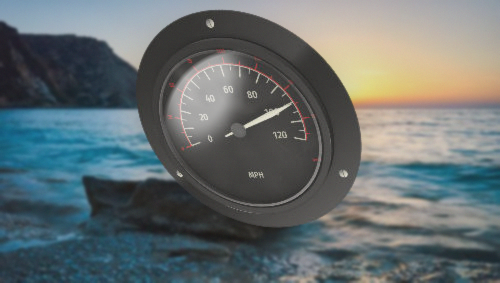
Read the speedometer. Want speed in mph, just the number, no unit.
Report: 100
